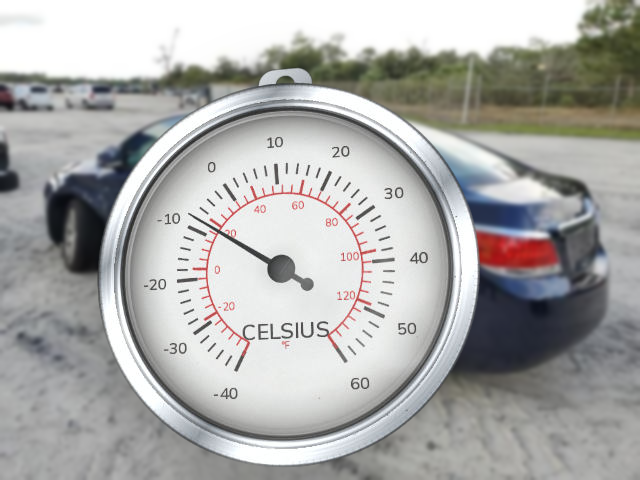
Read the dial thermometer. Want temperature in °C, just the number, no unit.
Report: -8
